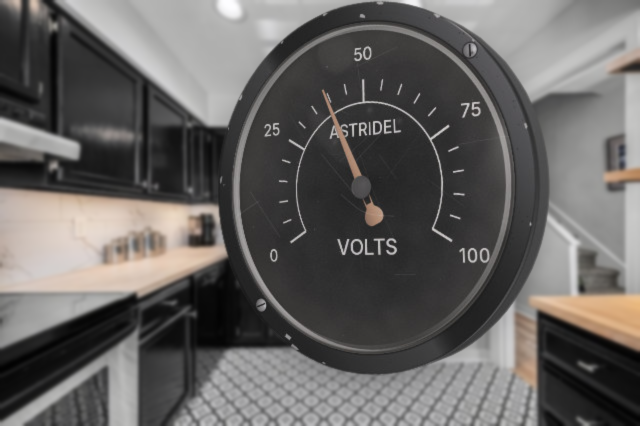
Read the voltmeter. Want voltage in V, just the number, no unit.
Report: 40
